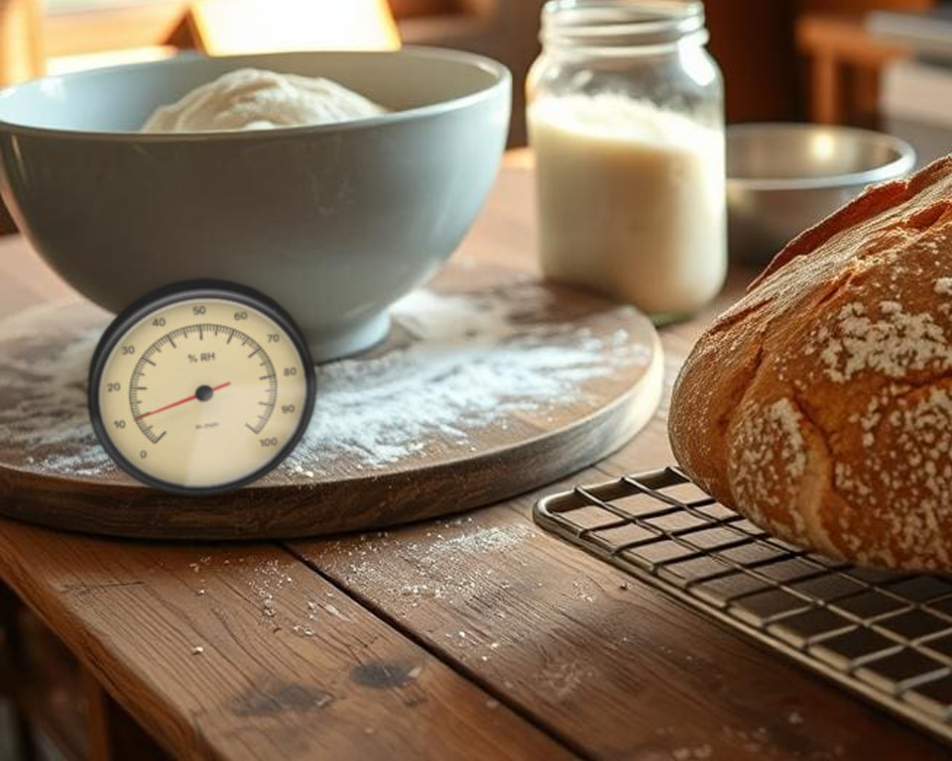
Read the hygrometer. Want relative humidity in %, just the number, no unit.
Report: 10
